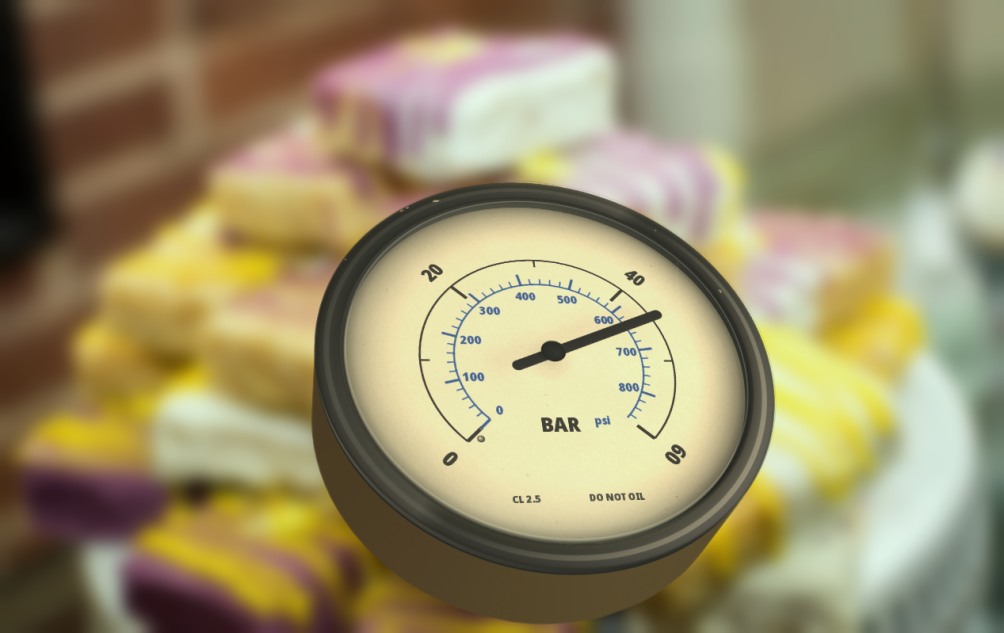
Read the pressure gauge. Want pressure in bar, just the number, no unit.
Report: 45
